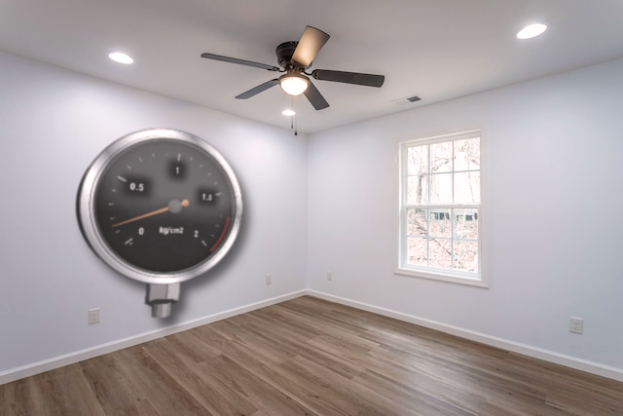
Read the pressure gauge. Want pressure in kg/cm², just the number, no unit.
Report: 0.15
